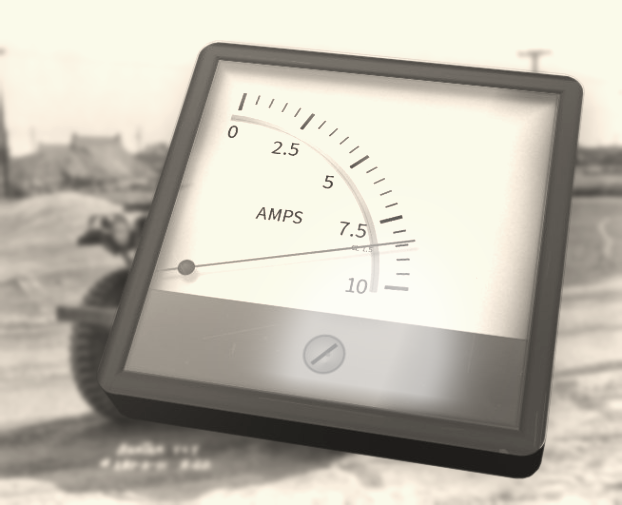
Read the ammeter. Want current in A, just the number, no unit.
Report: 8.5
